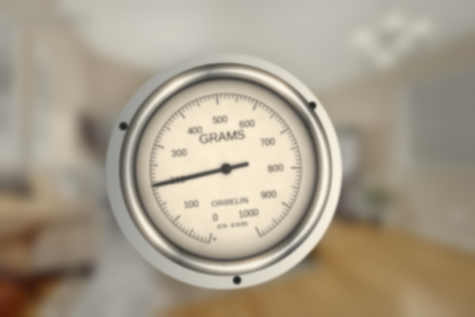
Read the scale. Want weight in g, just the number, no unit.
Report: 200
